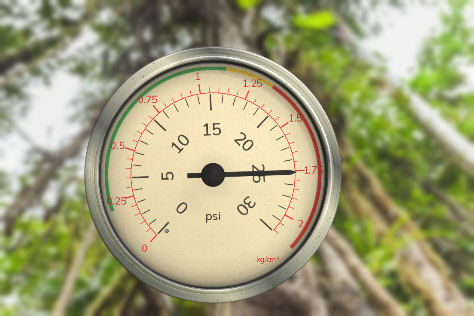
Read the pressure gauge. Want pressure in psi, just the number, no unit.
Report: 25
